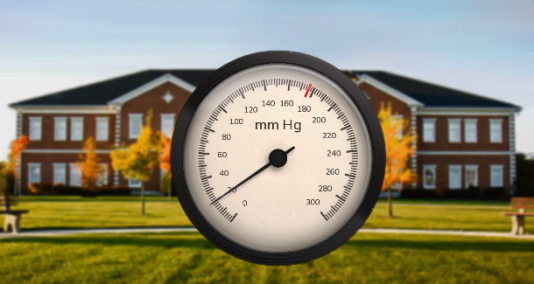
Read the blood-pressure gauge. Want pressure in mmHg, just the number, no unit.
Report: 20
